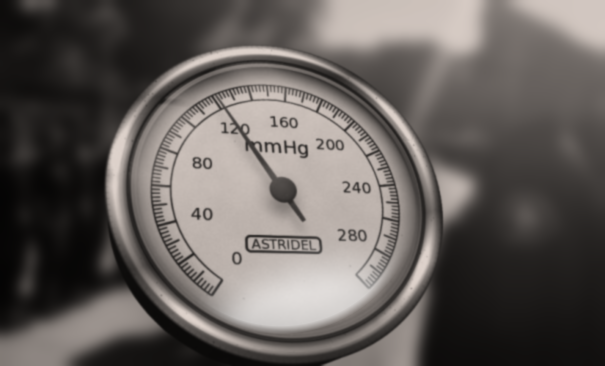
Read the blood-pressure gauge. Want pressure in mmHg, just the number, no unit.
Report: 120
